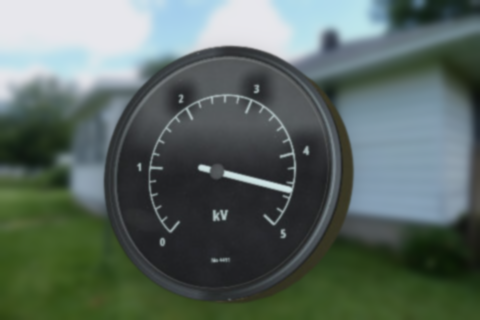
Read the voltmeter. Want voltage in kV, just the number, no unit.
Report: 4.5
